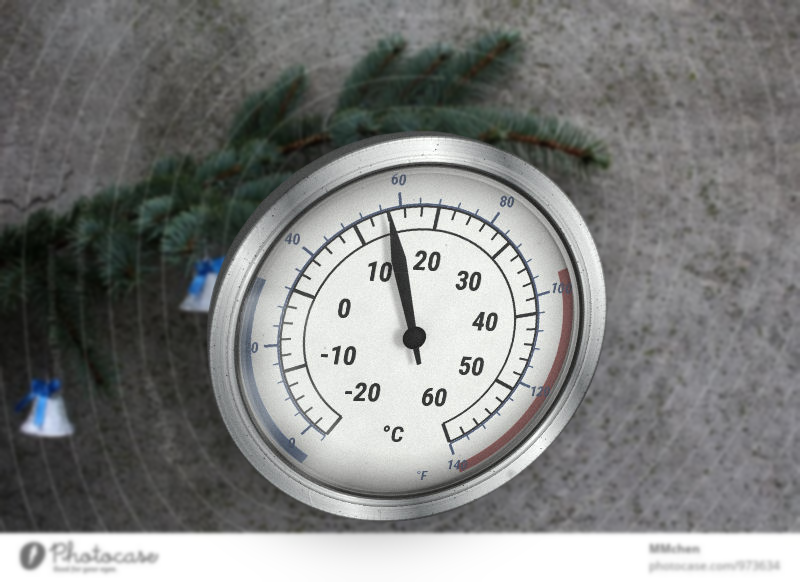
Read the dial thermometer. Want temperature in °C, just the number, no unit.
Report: 14
